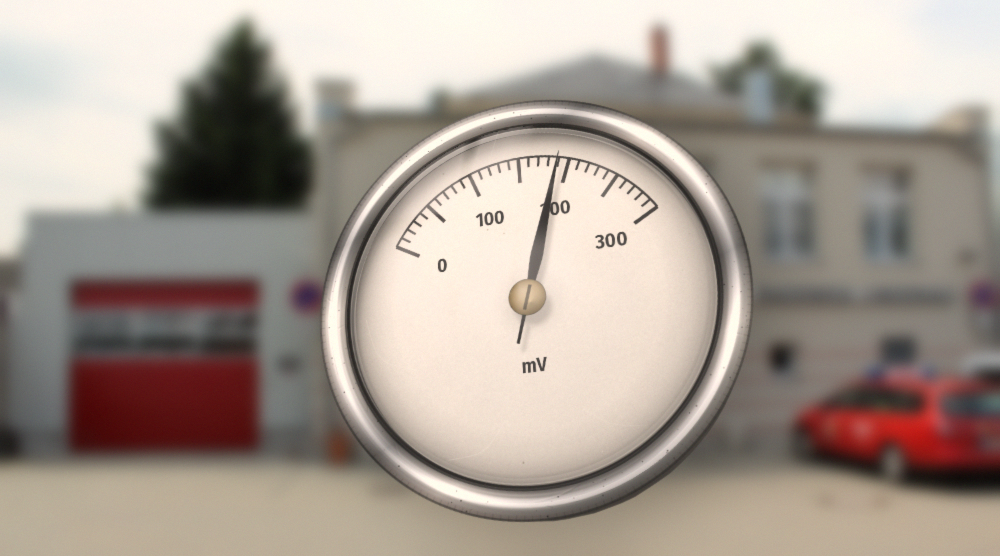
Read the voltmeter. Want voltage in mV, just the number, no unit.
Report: 190
